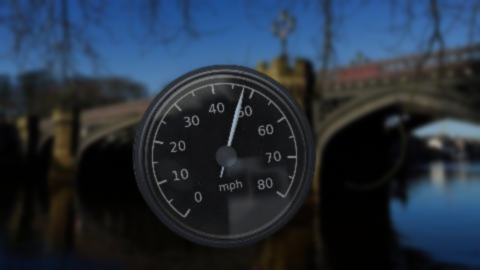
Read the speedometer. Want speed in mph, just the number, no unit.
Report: 47.5
